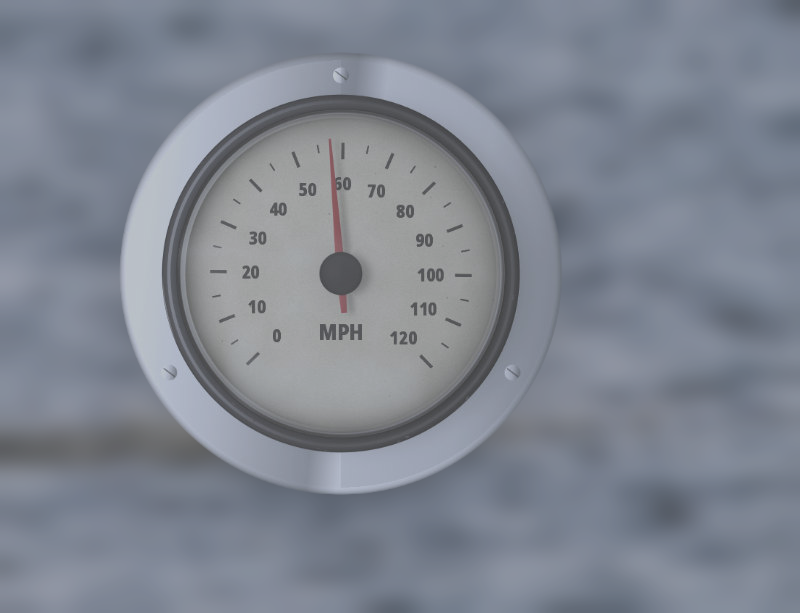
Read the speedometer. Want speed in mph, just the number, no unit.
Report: 57.5
